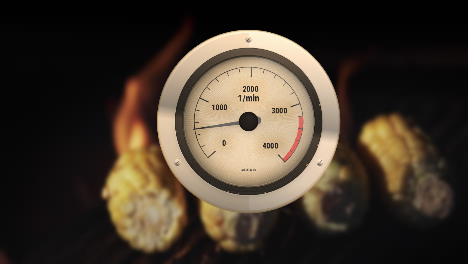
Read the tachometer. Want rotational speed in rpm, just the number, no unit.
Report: 500
